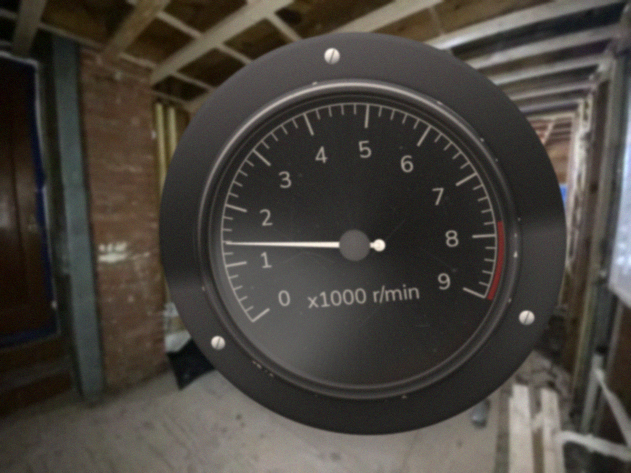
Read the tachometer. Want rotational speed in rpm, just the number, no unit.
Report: 1400
